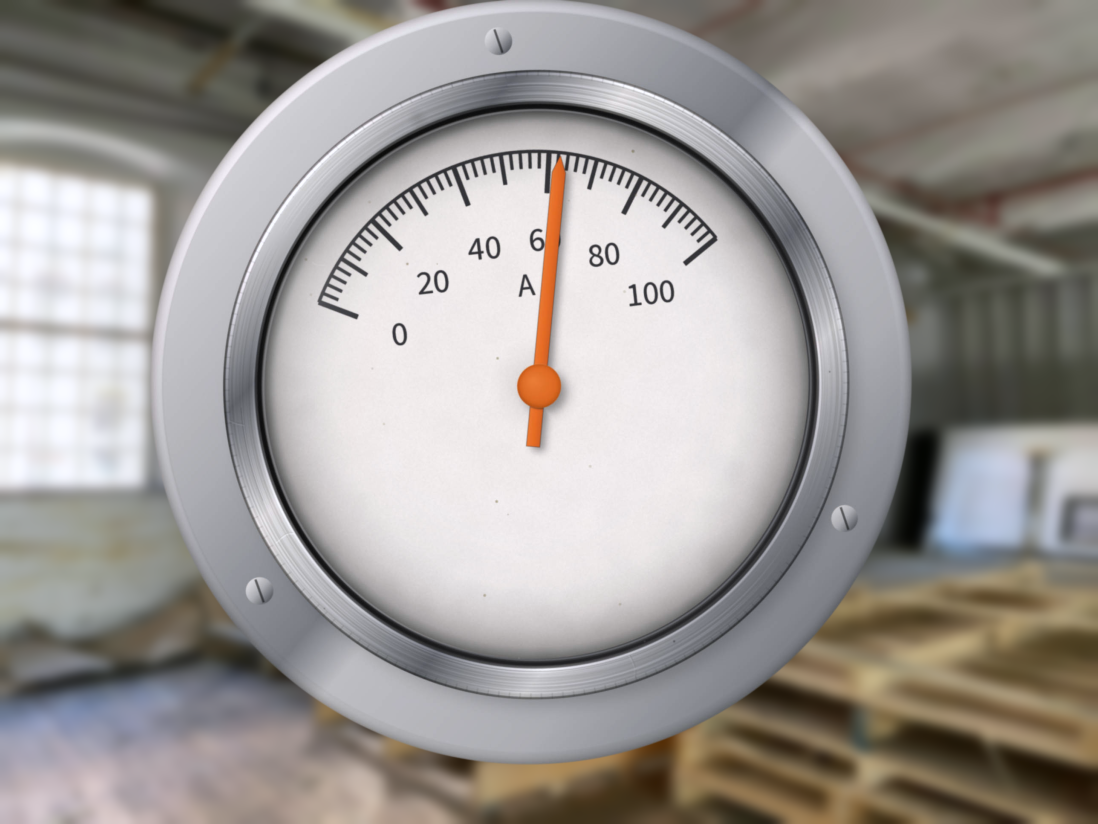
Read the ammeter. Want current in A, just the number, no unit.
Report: 62
